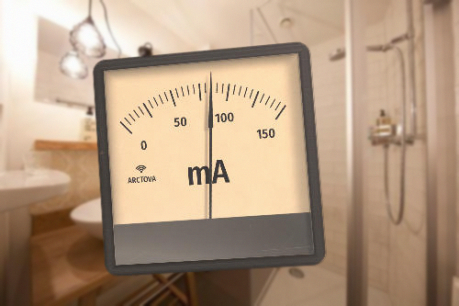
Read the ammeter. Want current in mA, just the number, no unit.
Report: 85
